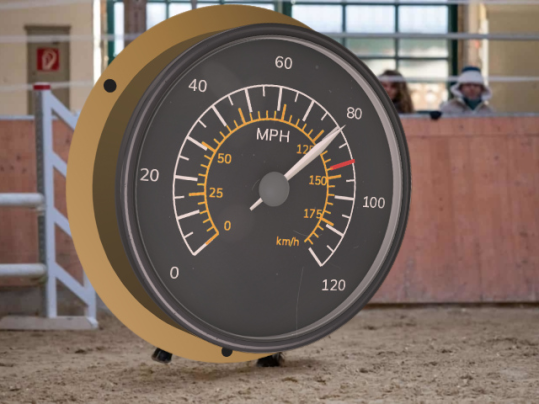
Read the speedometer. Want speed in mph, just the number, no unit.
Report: 80
